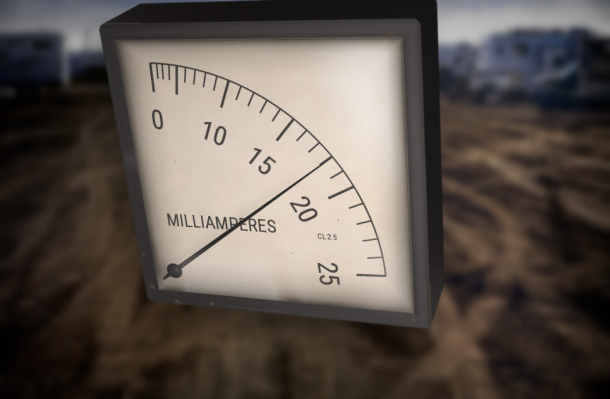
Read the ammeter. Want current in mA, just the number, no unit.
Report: 18
